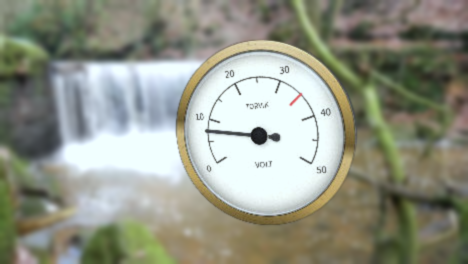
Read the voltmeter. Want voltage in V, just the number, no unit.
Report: 7.5
